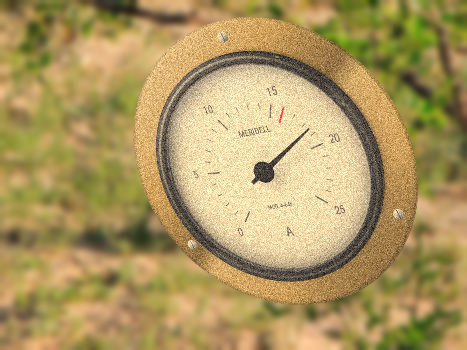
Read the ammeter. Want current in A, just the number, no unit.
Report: 18.5
